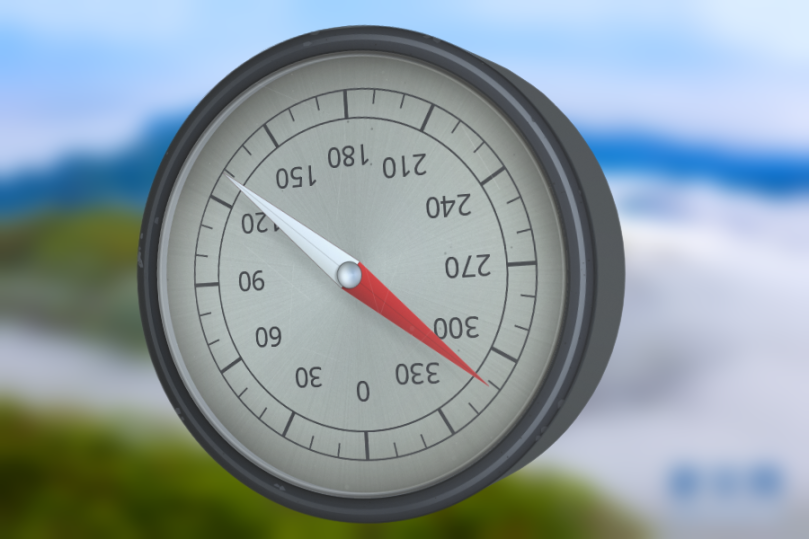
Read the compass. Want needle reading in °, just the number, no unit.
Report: 310
